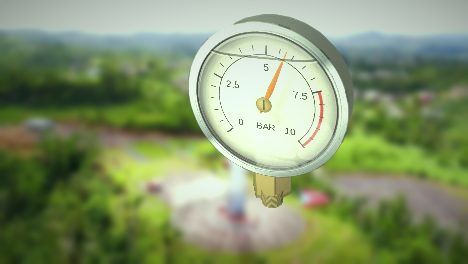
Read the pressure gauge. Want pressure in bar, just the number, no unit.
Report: 5.75
